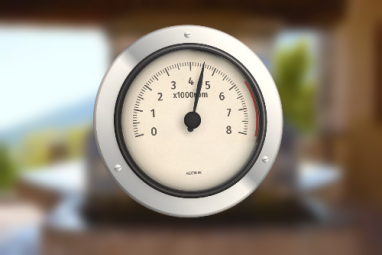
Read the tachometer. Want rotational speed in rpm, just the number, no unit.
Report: 4500
